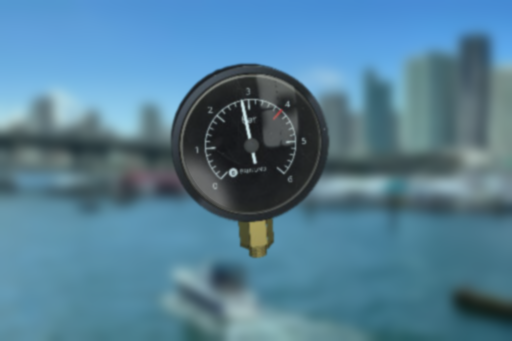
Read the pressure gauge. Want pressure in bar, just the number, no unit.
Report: 2.8
